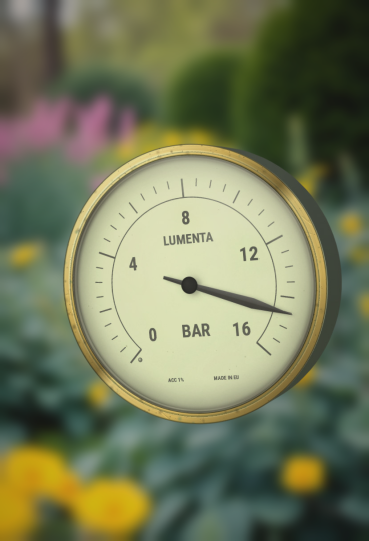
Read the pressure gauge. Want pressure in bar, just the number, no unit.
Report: 14.5
